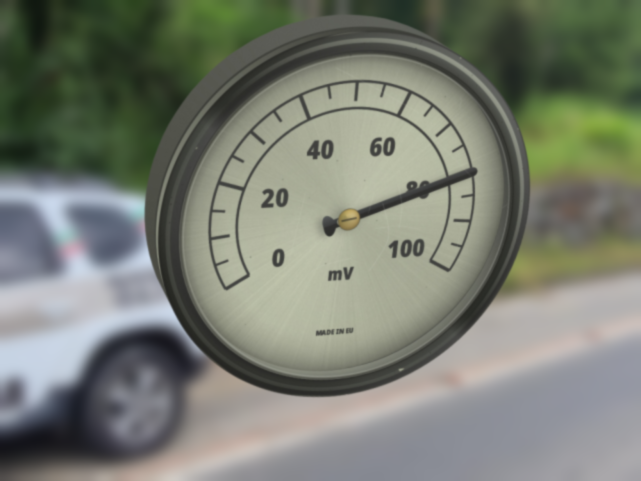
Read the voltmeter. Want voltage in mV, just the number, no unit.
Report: 80
